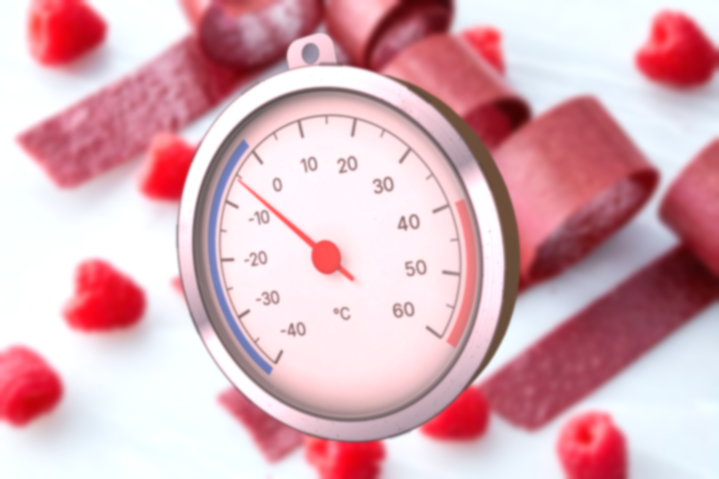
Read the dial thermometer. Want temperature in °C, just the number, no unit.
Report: -5
